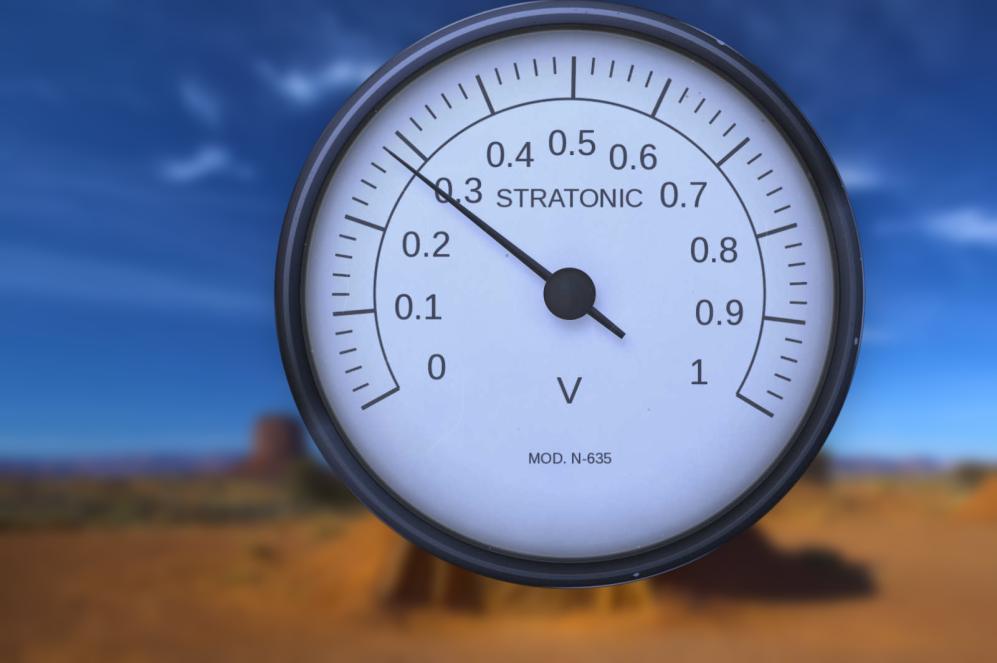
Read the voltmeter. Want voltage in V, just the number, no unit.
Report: 0.28
